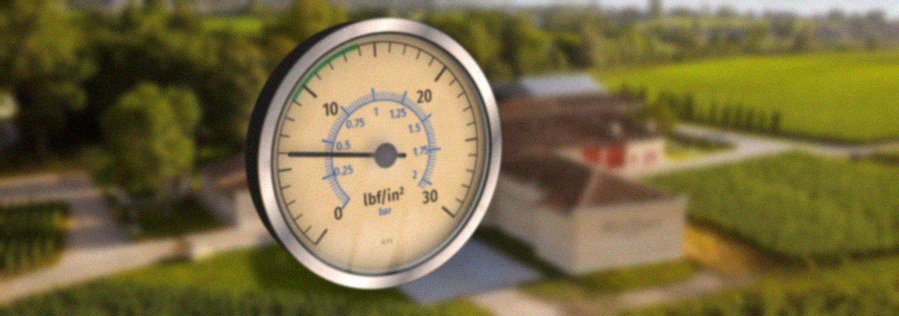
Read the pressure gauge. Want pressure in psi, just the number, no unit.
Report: 6
